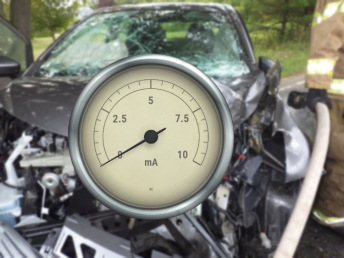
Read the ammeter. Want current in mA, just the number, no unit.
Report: 0
